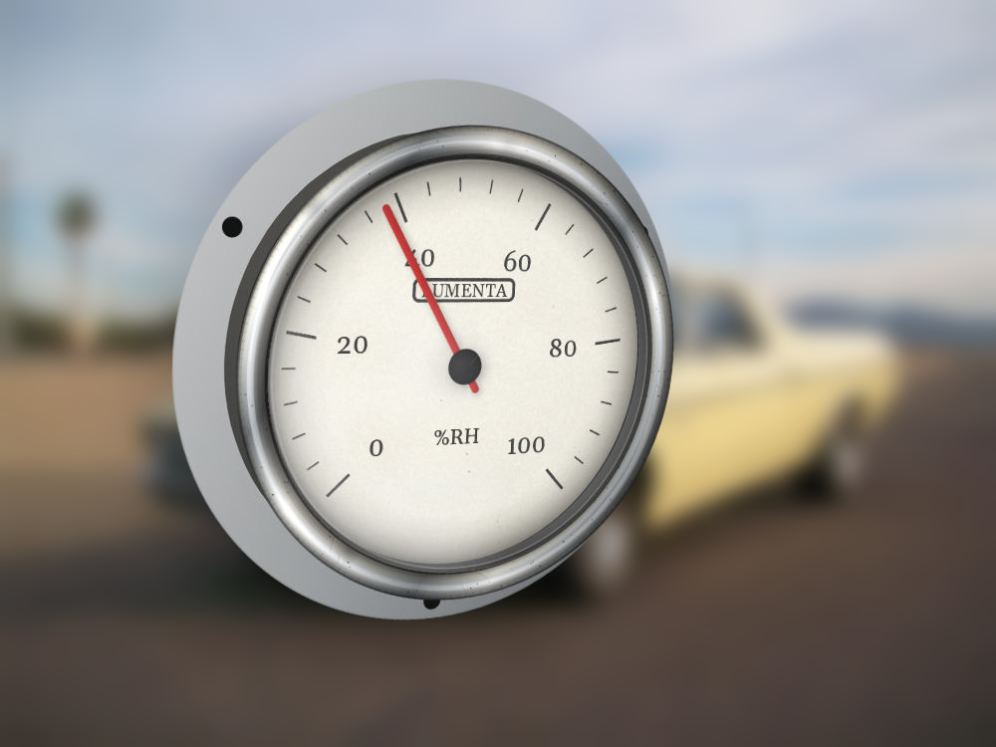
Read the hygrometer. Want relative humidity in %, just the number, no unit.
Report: 38
